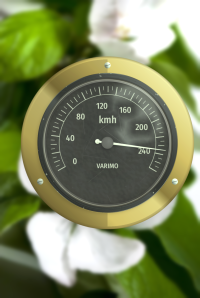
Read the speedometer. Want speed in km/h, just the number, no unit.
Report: 235
